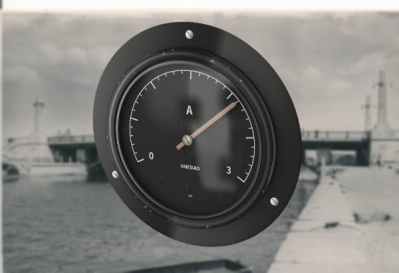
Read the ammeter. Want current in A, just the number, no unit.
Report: 2.1
